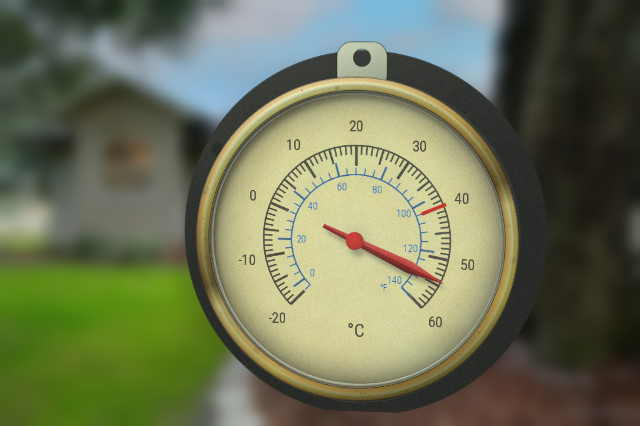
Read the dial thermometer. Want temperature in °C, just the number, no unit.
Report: 54
